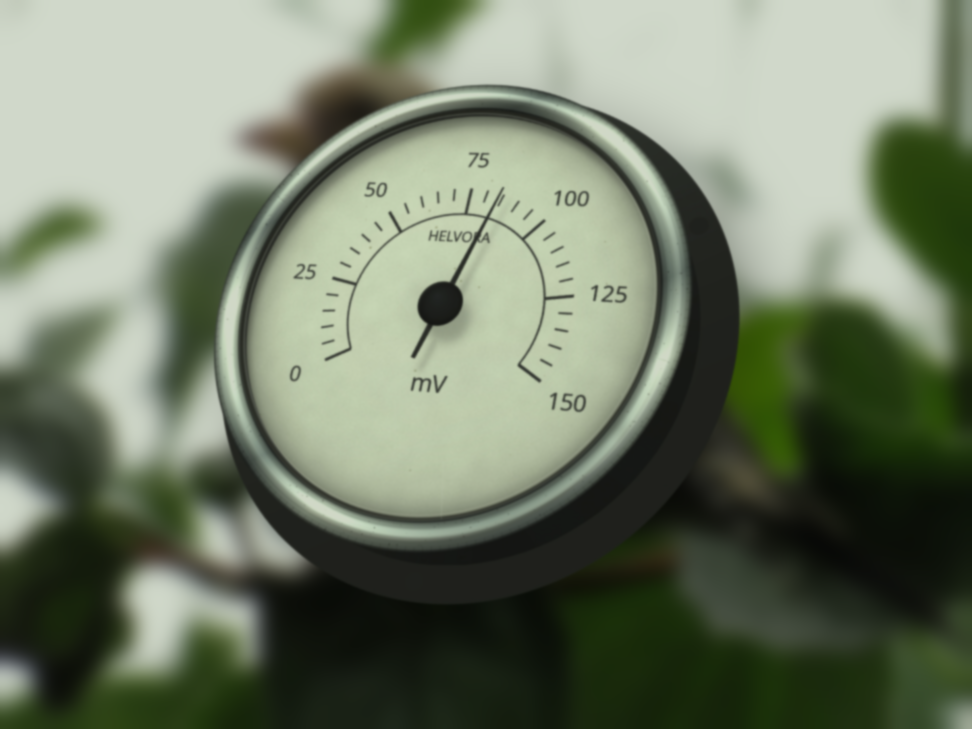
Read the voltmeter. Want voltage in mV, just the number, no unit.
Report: 85
